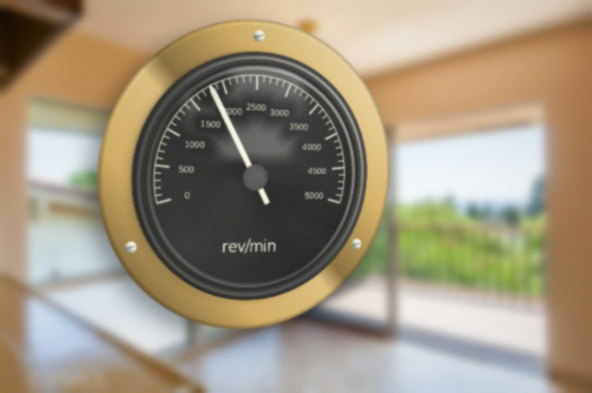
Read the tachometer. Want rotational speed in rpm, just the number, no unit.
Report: 1800
